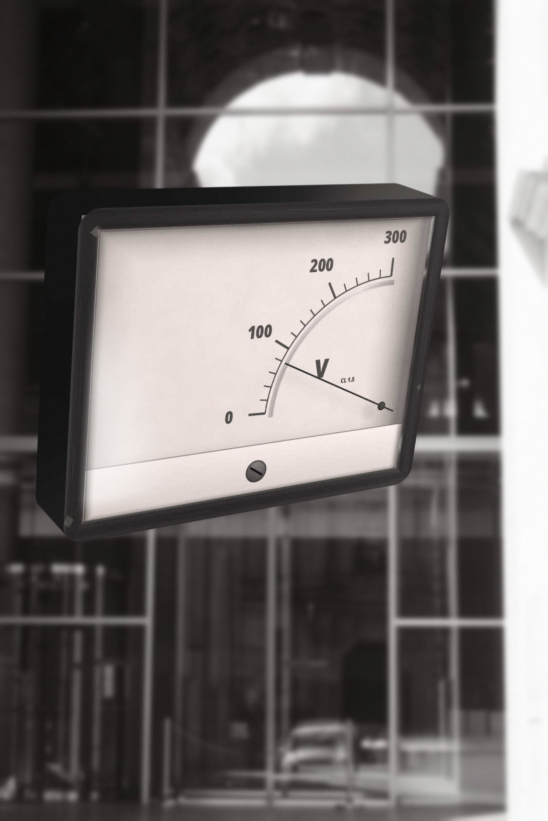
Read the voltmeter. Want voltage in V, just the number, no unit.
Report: 80
